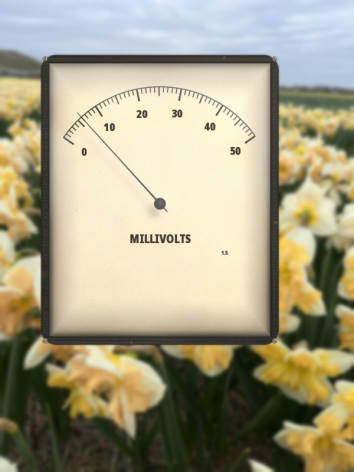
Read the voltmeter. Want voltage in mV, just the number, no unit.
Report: 6
